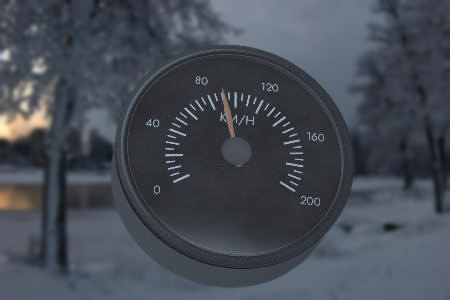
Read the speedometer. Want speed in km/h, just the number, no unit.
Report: 90
